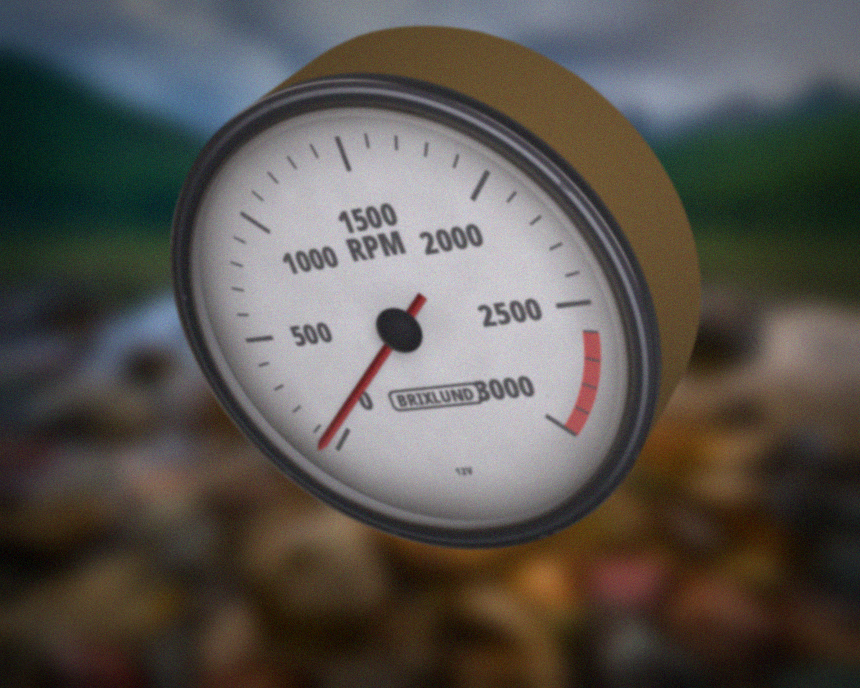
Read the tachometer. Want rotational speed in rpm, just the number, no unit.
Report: 50
